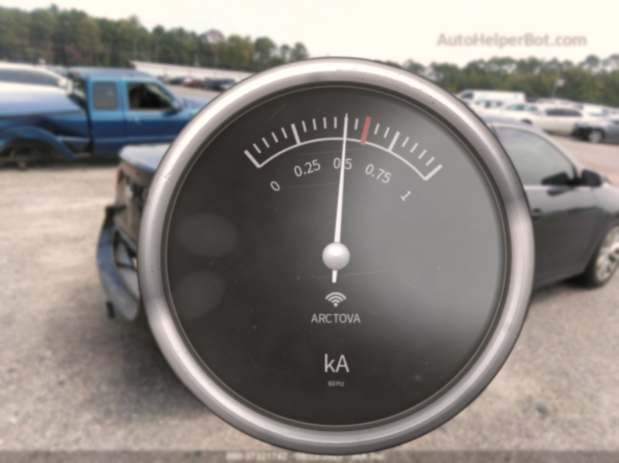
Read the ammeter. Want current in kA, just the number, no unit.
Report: 0.5
